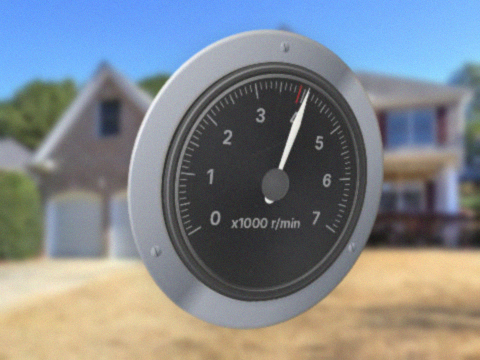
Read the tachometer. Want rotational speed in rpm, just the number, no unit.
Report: 4000
